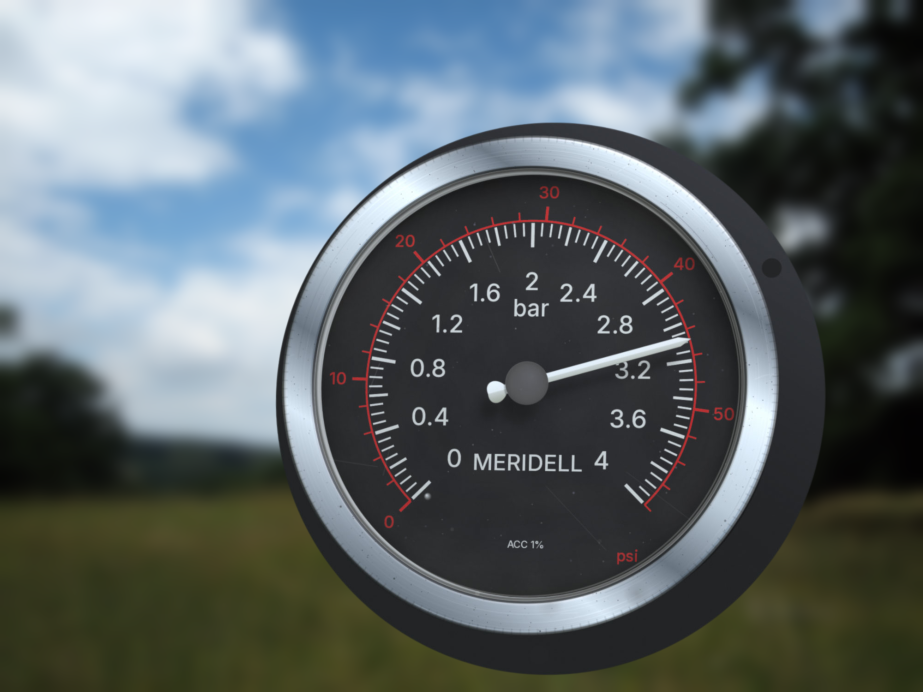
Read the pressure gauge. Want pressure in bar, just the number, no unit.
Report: 3.1
